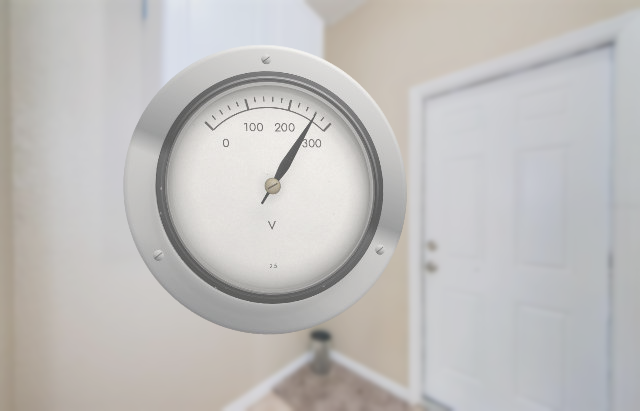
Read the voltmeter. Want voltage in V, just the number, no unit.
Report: 260
